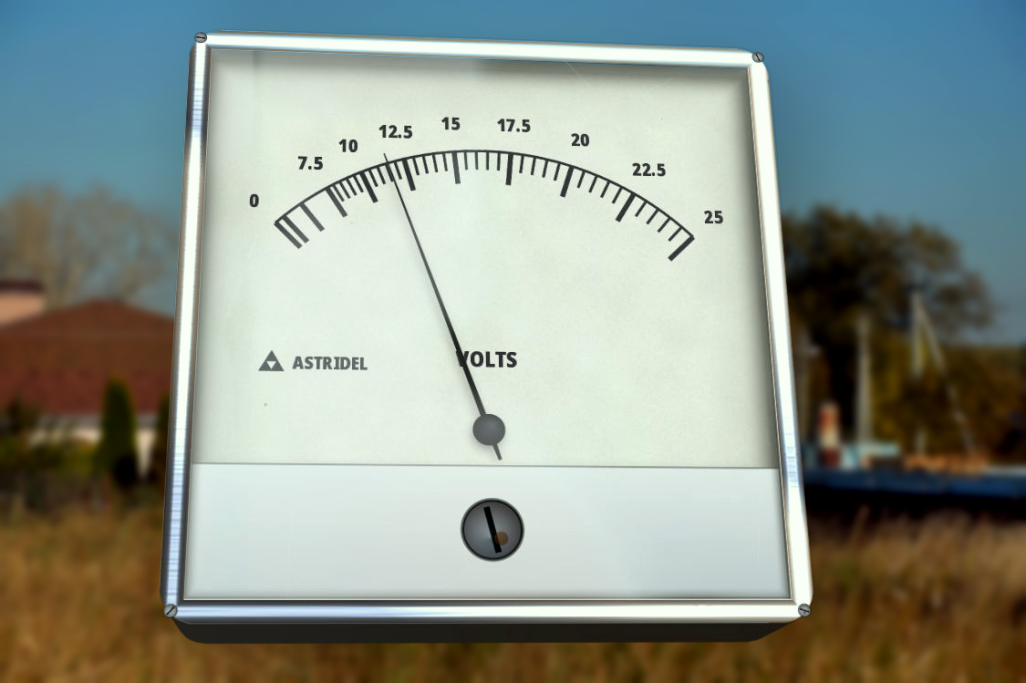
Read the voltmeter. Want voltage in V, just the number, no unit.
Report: 11.5
